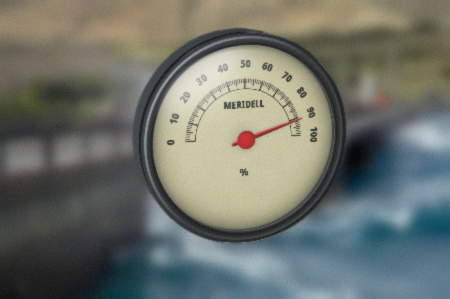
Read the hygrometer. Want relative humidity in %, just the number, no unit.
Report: 90
